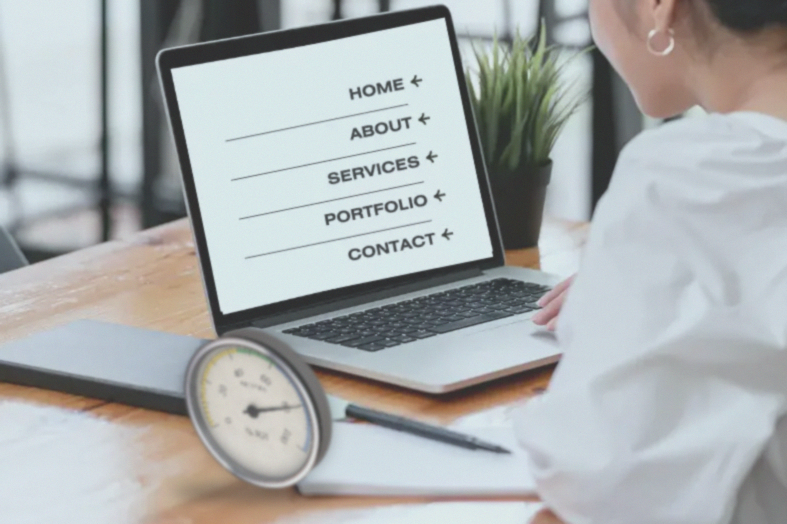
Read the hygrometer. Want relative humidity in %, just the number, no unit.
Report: 80
